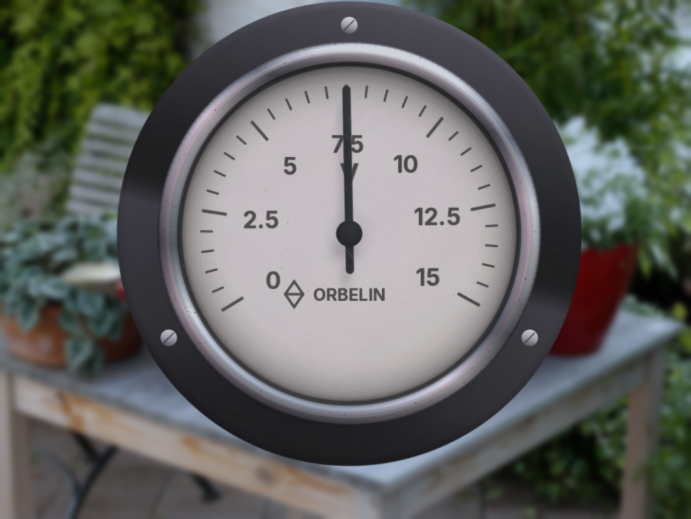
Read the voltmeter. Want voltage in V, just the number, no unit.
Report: 7.5
